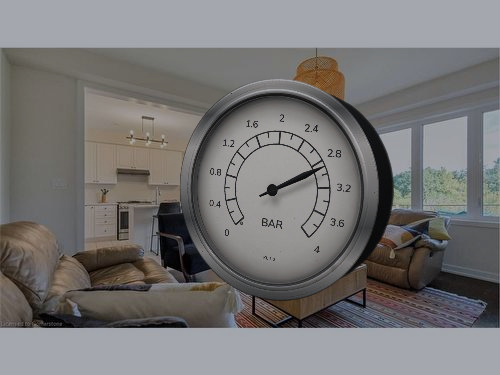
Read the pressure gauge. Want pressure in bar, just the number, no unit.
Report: 2.9
